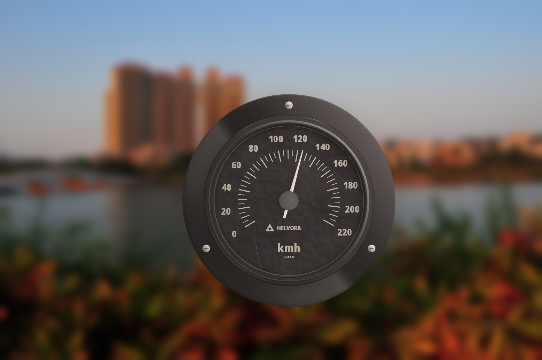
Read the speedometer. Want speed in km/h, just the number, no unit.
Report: 125
